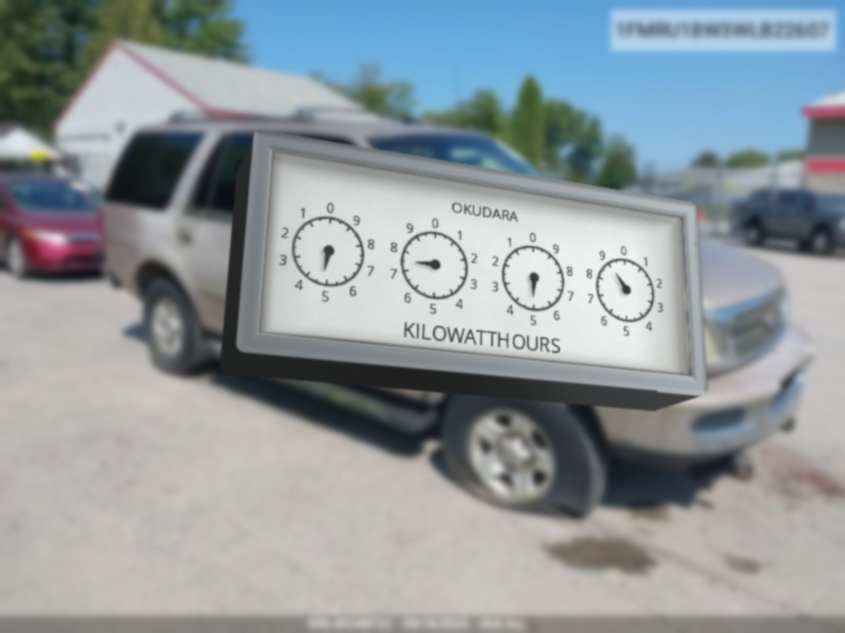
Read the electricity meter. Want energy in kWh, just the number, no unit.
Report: 4749
